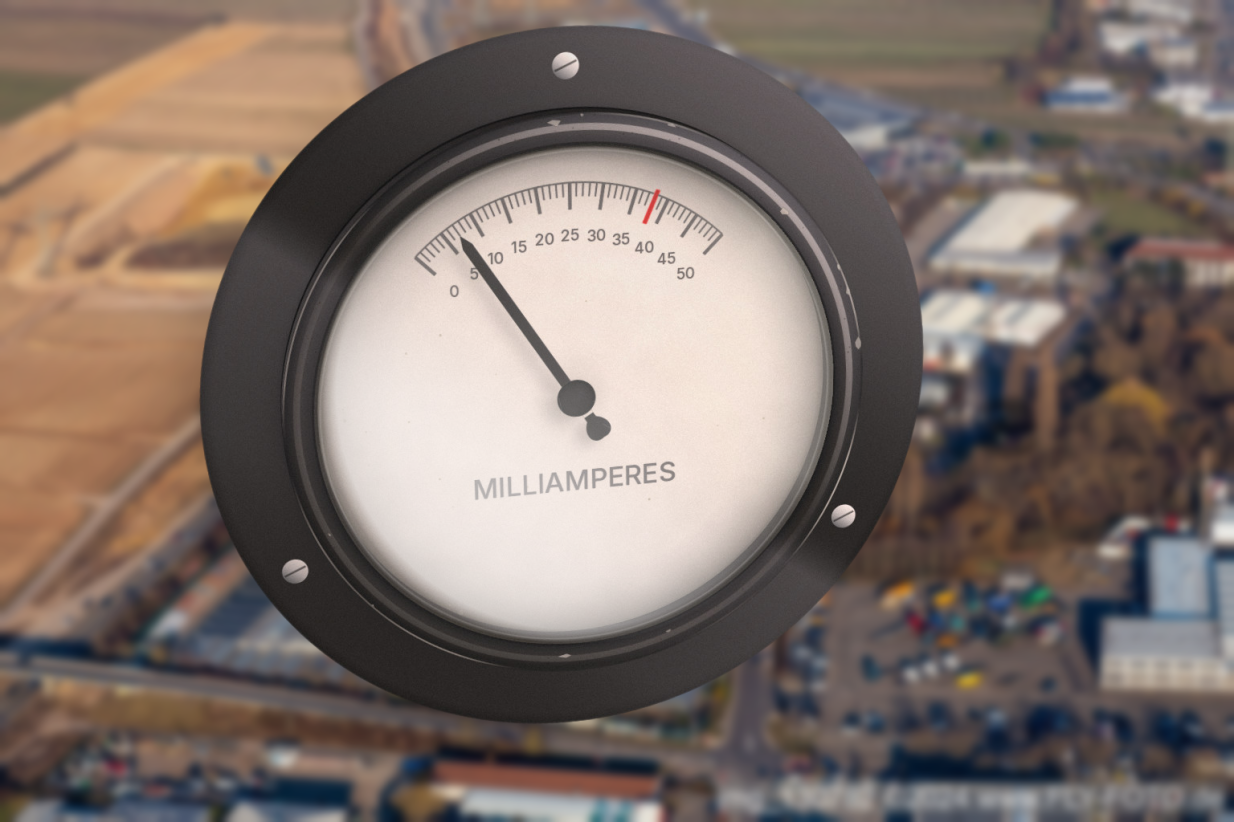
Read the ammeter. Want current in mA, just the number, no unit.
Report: 7
